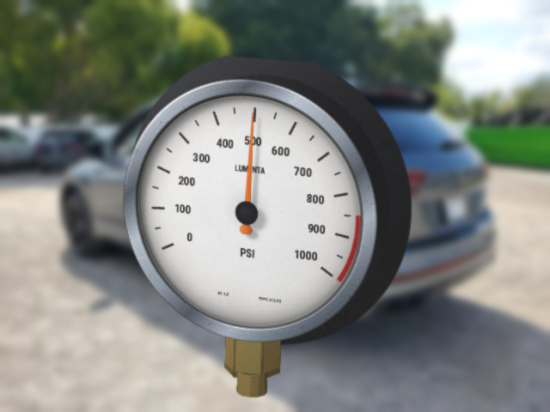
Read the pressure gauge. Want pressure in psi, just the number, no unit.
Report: 500
